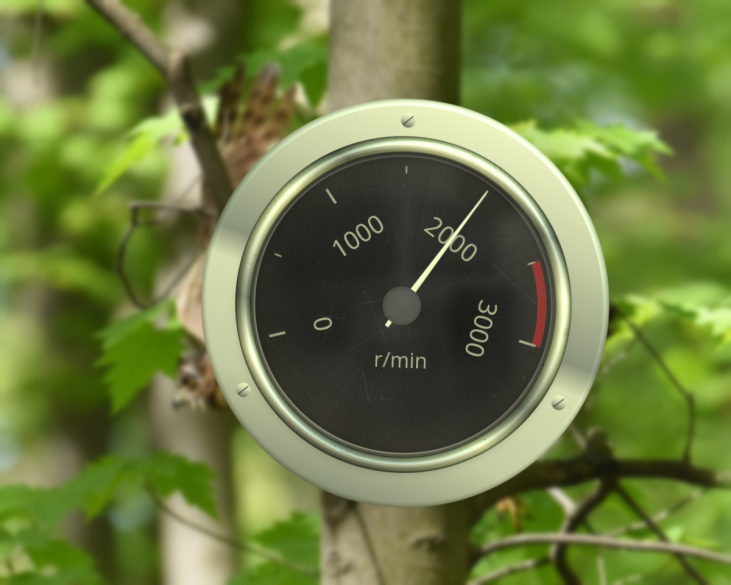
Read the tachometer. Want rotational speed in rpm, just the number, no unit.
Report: 2000
